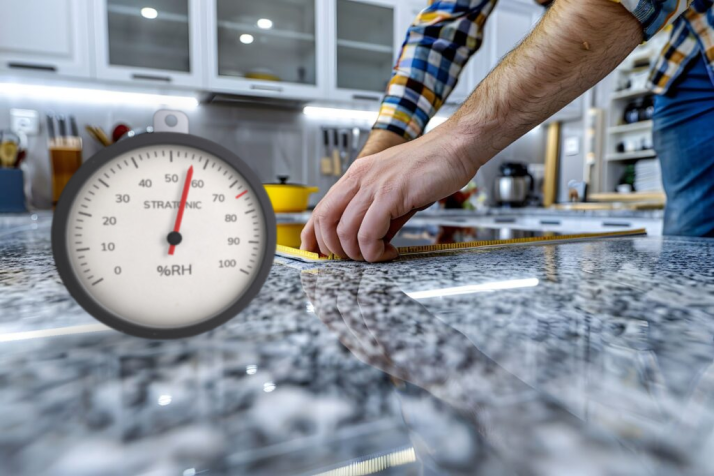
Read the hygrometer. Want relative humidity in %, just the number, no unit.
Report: 56
